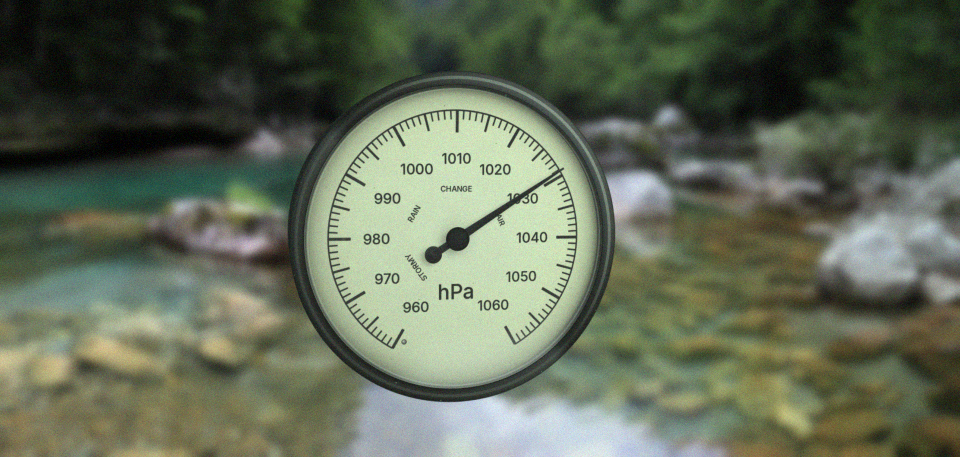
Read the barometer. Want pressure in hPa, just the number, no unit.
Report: 1029
